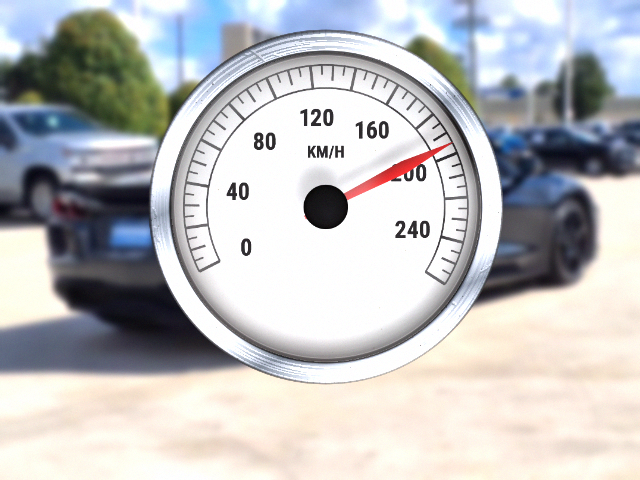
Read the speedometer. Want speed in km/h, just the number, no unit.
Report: 195
